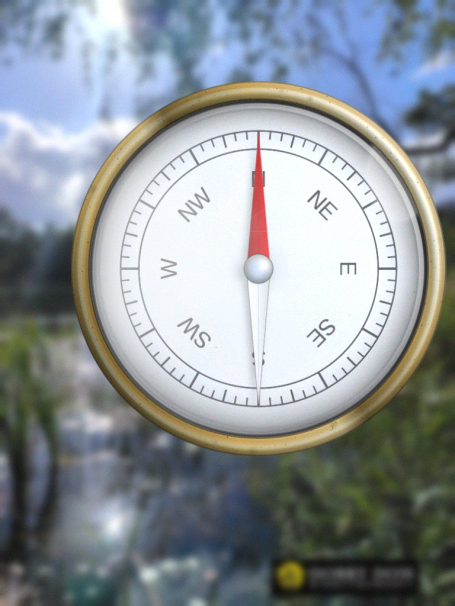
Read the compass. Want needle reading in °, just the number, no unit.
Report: 0
